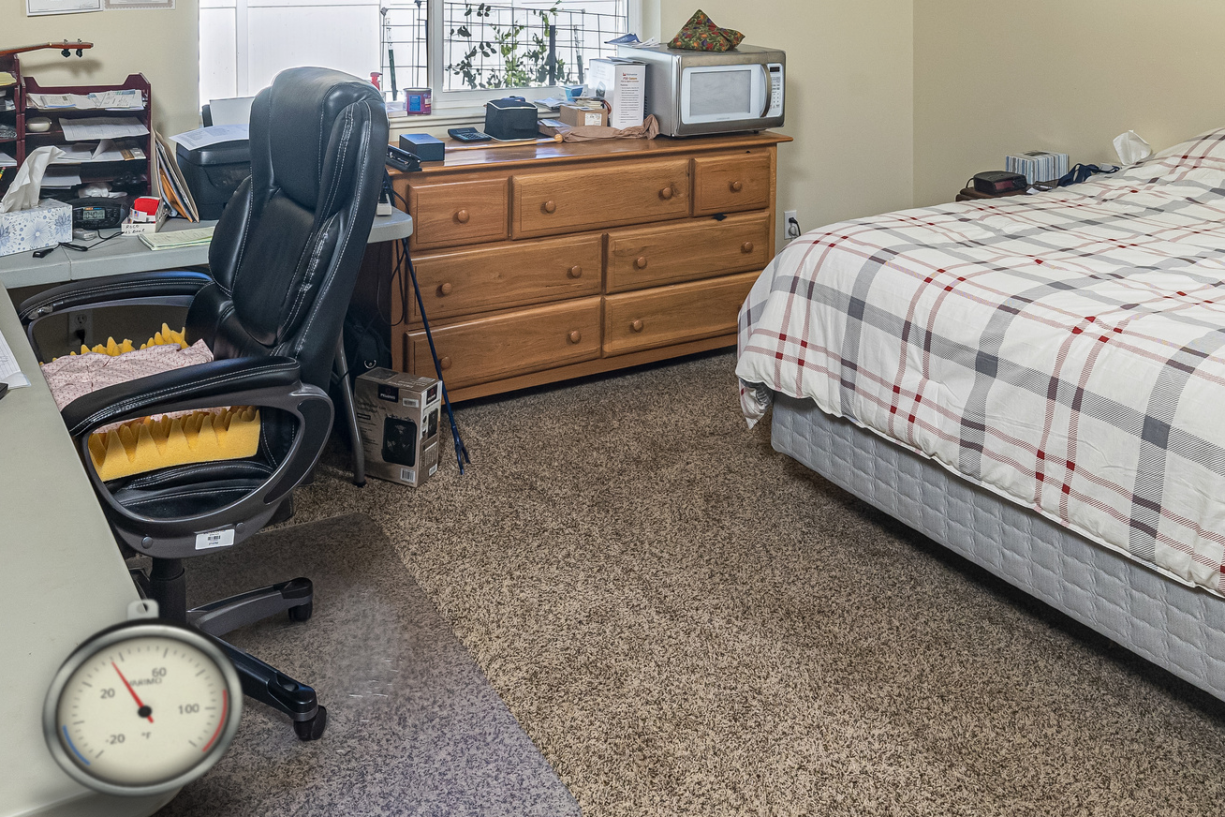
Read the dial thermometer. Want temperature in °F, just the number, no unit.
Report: 36
